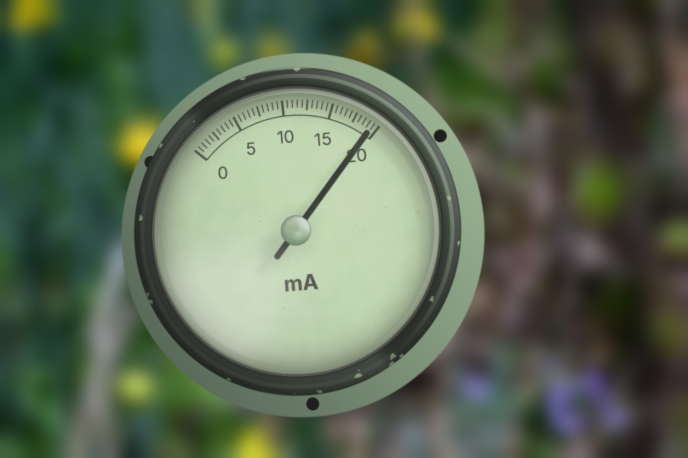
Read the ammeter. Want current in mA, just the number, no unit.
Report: 19.5
